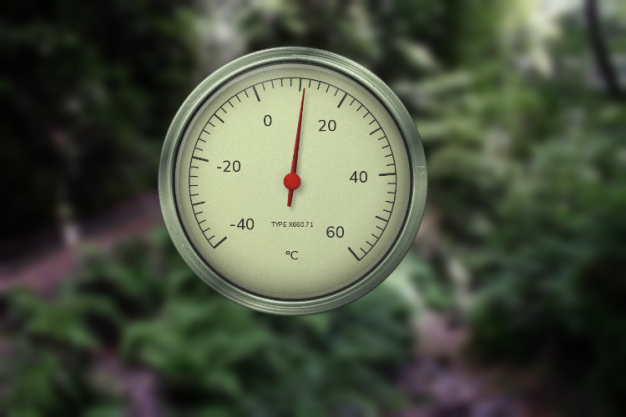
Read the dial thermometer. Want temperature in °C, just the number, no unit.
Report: 11
